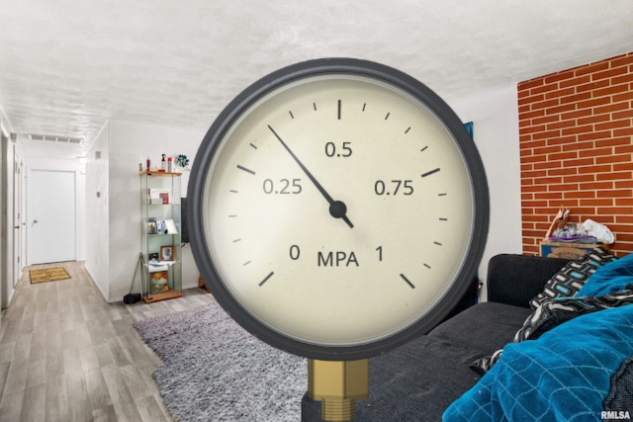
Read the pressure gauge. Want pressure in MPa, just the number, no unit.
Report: 0.35
